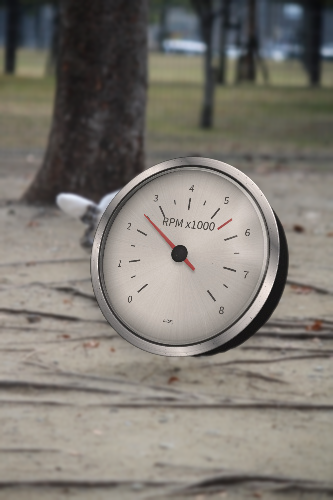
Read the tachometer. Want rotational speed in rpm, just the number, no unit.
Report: 2500
